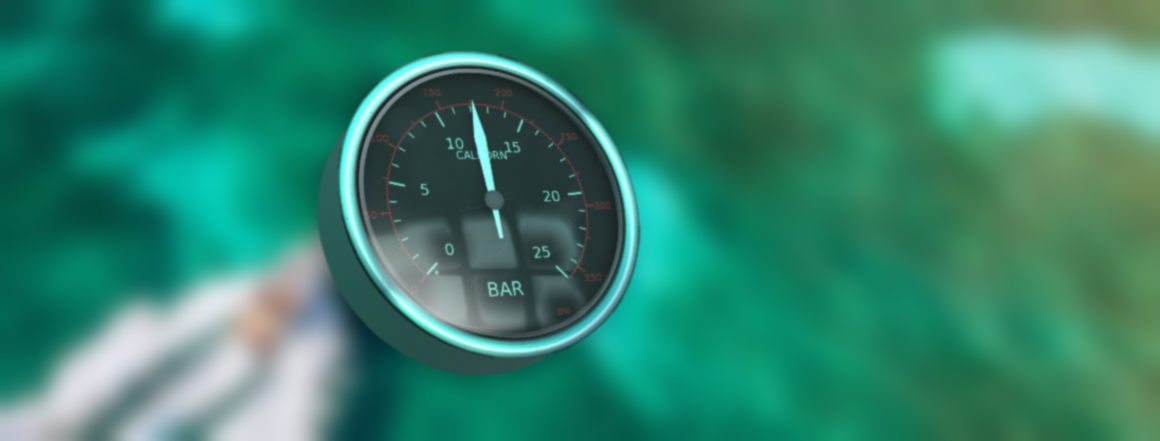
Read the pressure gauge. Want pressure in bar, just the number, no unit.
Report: 12
